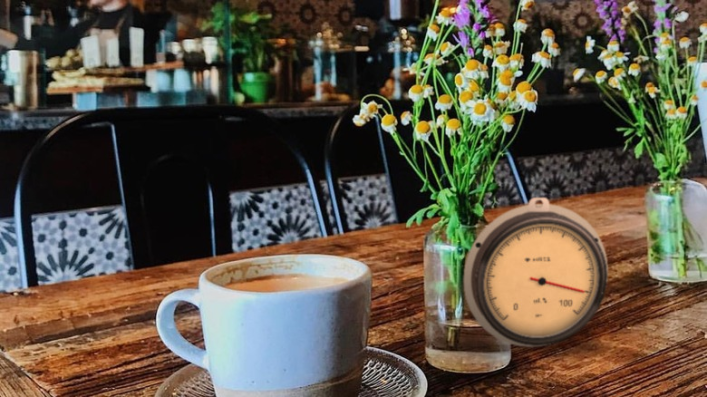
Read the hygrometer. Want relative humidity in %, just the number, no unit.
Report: 90
